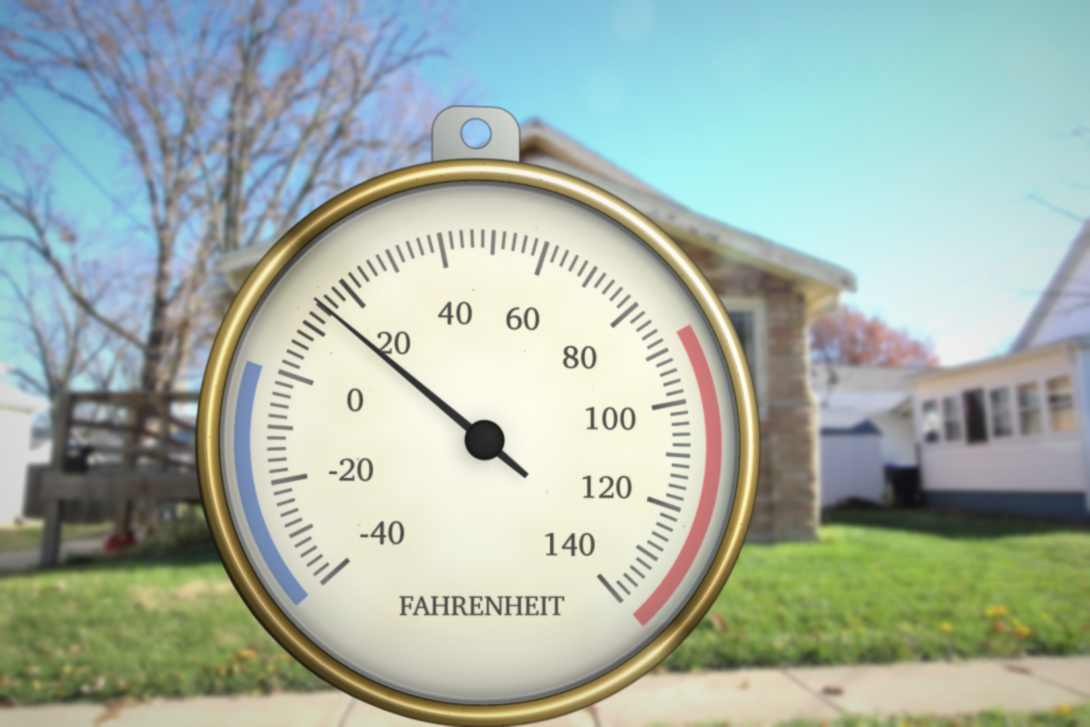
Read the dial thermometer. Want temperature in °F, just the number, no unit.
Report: 14
